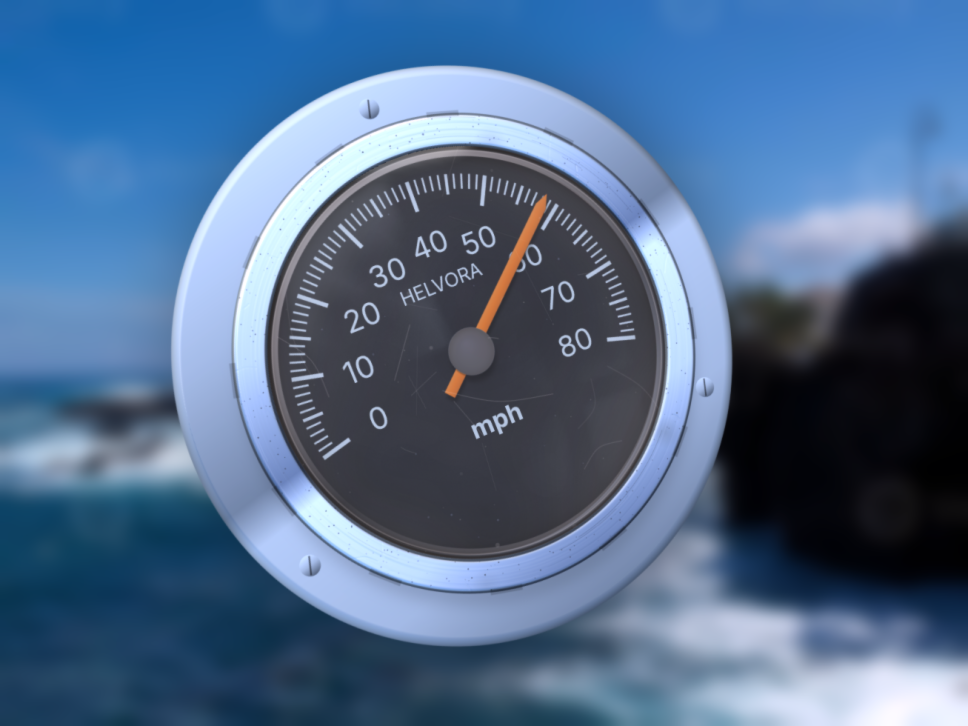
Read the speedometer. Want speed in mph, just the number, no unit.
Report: 58
